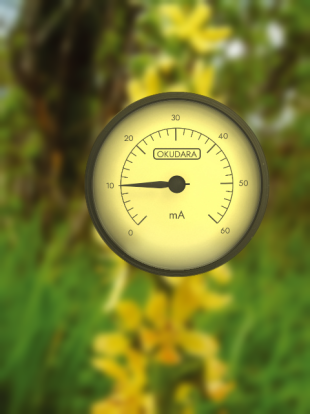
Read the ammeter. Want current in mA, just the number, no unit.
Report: 10
